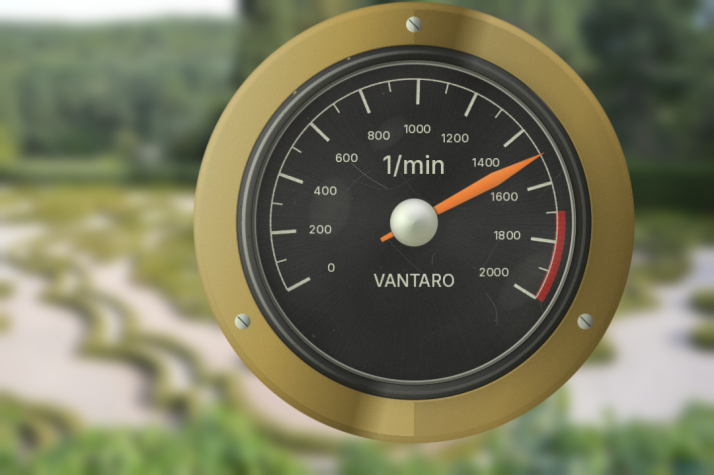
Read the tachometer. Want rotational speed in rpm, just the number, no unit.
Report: 1500
